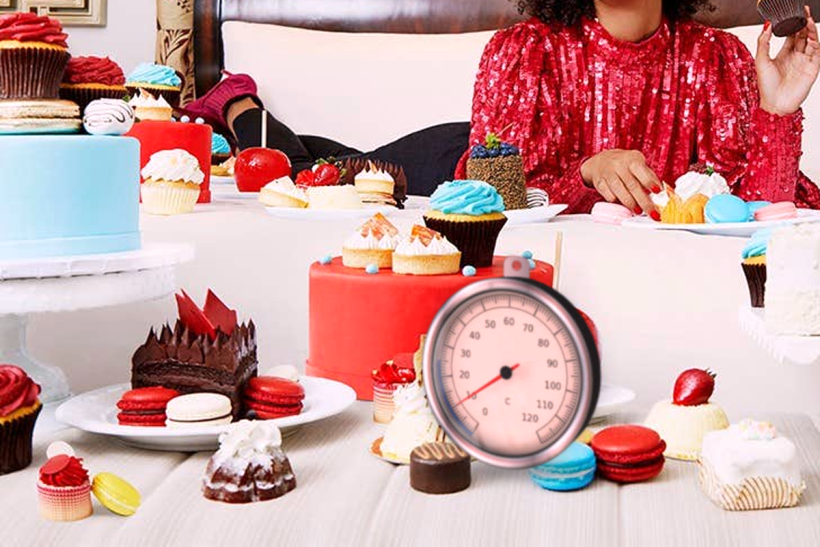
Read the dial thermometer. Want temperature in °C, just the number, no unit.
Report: 10
